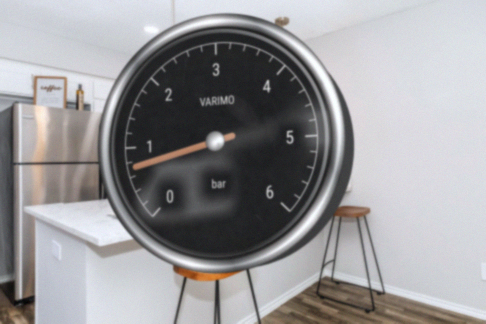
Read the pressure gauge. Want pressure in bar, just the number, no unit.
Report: 0.7
